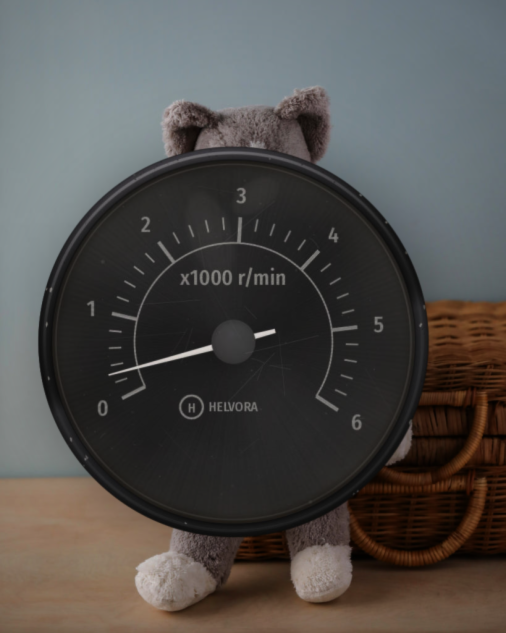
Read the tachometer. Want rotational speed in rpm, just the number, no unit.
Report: 300
